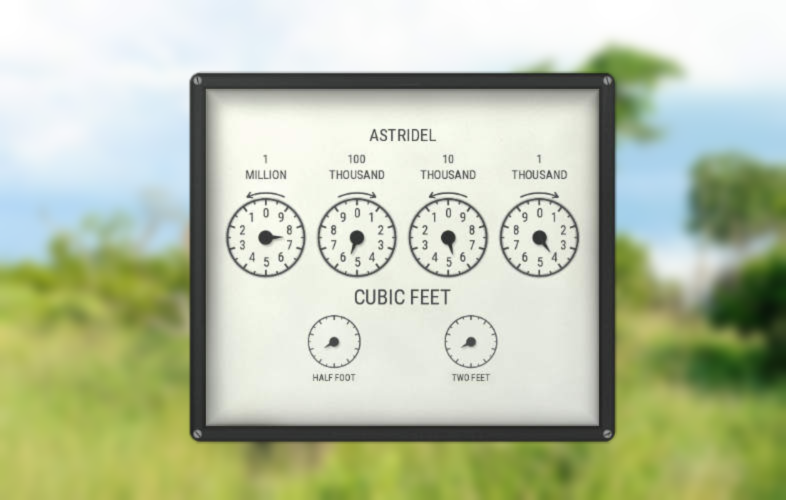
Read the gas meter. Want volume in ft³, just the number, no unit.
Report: 755400
